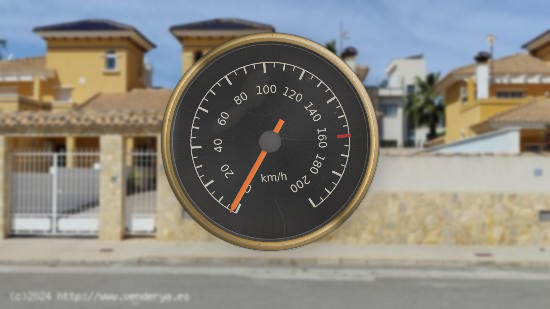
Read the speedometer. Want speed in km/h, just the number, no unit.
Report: 2.5
